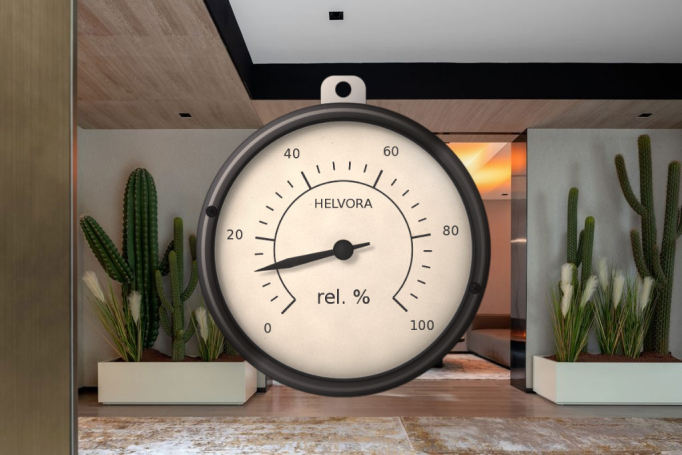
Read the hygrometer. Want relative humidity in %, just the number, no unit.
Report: 12
